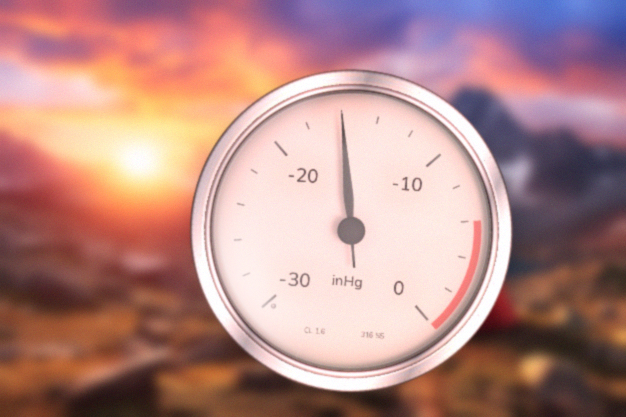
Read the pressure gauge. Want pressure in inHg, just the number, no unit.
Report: -16
